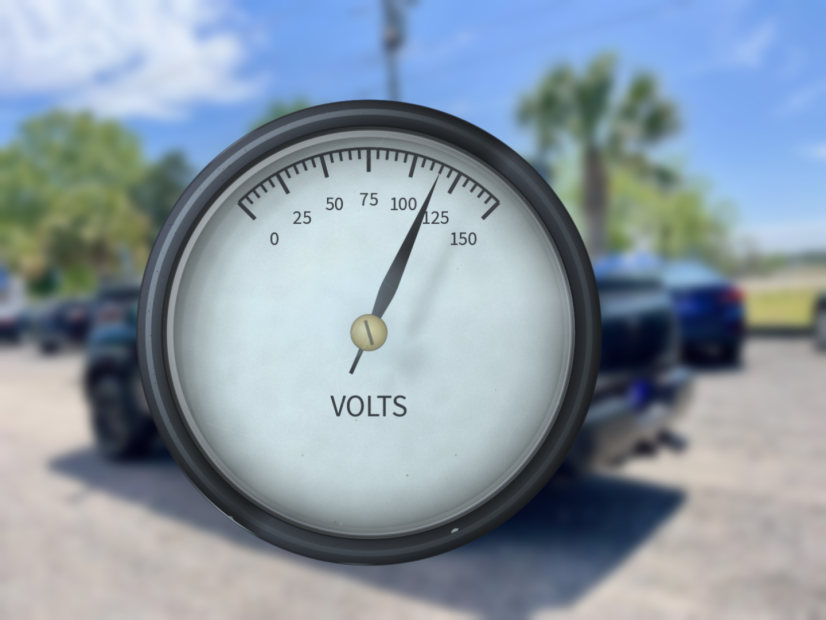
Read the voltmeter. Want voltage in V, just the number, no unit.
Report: 115
